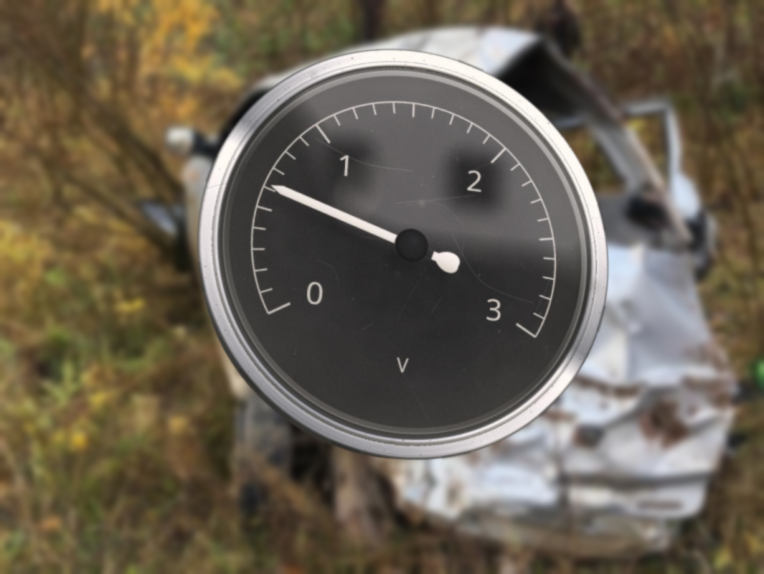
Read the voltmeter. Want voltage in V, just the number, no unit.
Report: 0.6
